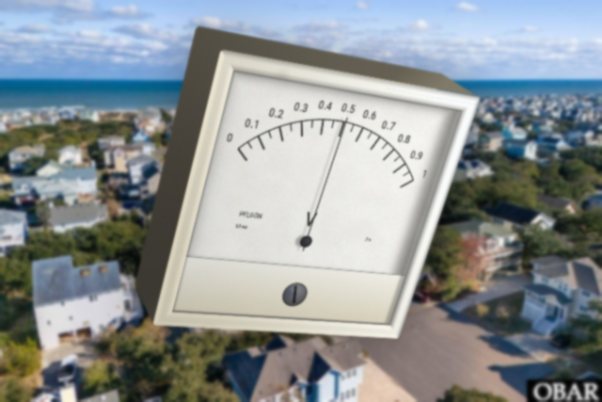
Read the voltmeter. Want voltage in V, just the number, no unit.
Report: 0.5
